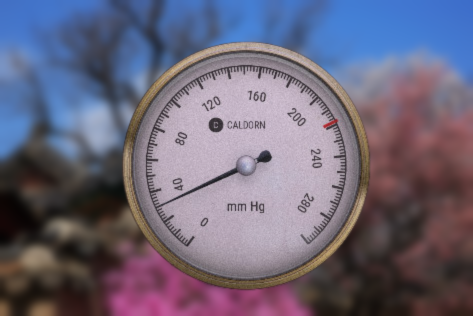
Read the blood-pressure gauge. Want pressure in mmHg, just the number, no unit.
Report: 30
